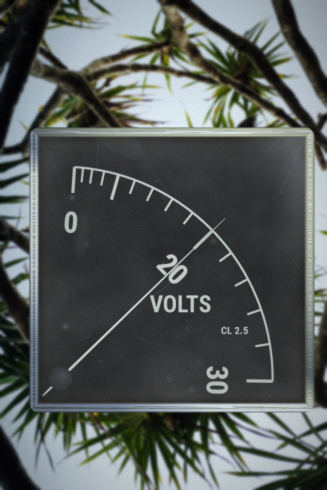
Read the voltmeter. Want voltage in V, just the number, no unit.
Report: 20
